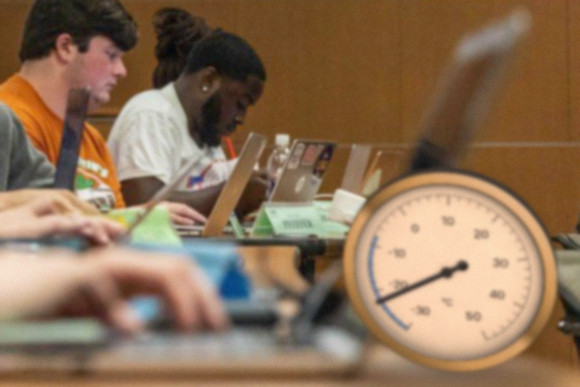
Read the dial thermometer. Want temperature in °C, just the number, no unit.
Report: -22
